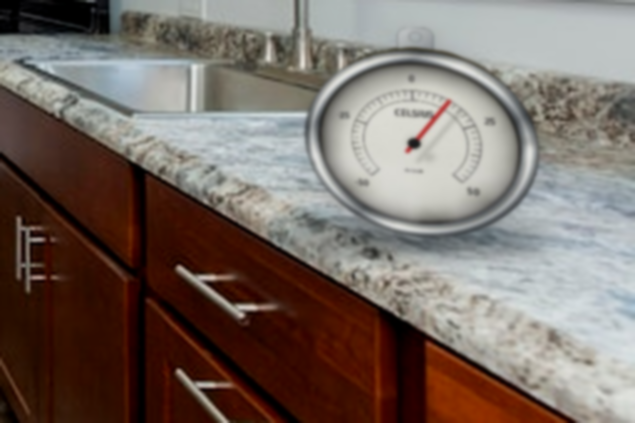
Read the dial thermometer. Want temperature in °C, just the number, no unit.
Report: 12.5
